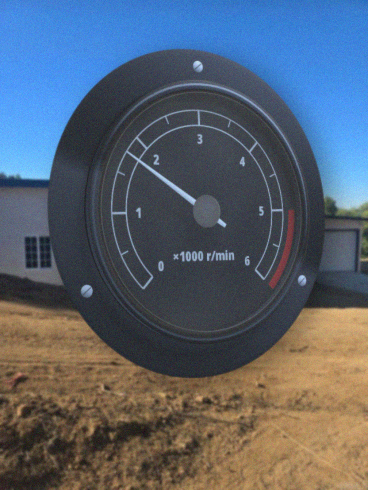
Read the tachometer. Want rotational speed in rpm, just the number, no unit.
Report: 1750
